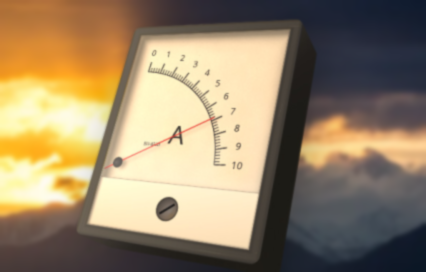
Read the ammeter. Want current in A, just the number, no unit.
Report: 7
